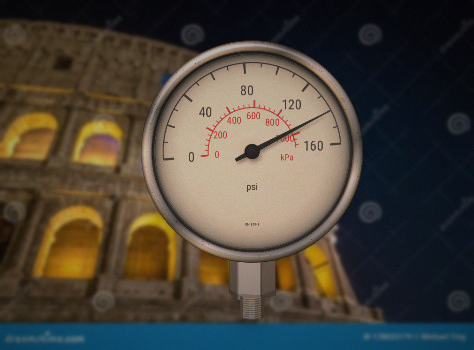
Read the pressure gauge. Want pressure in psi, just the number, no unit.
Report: 140
